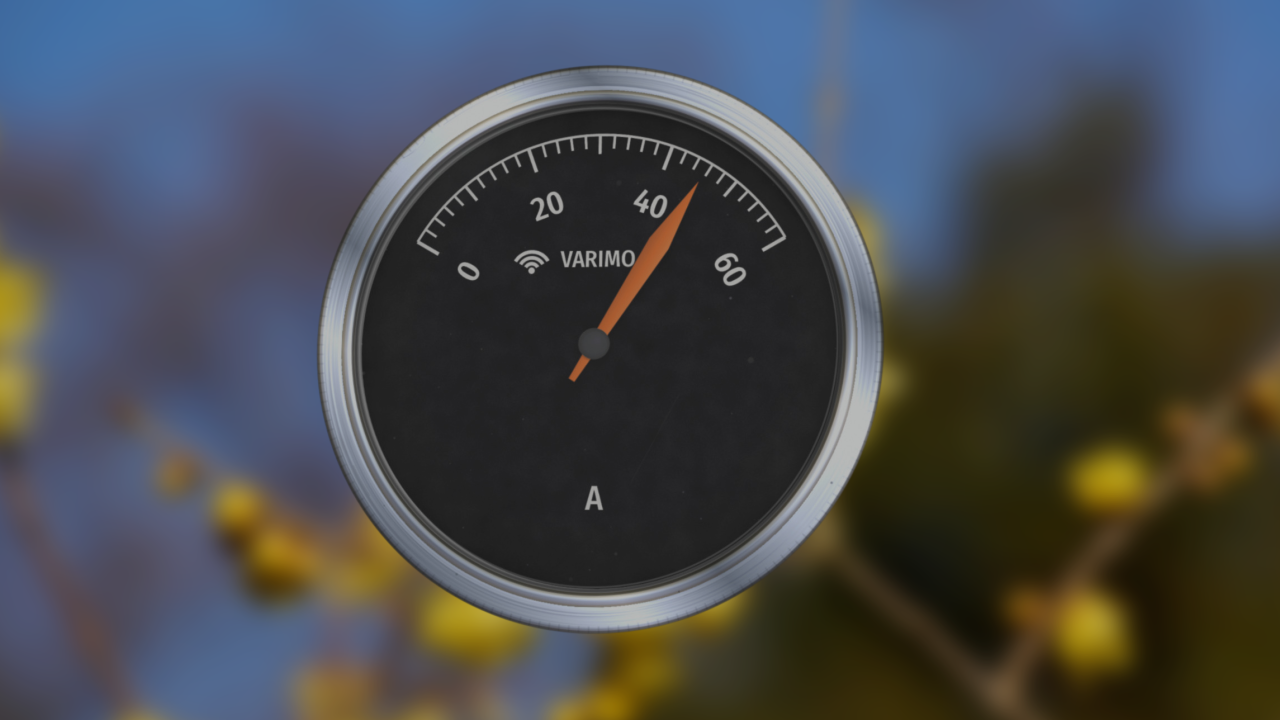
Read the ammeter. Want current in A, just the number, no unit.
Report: 46
